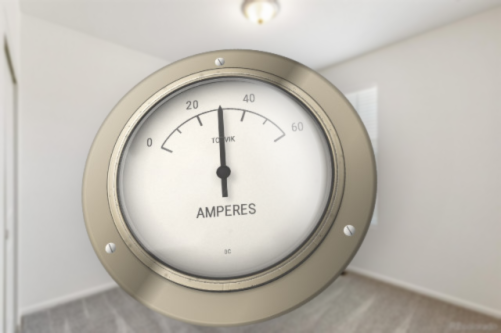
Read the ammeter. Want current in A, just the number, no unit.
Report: 30
